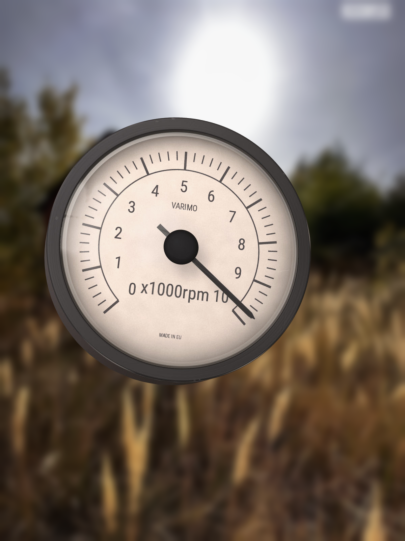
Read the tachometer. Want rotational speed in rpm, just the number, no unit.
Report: 9800
